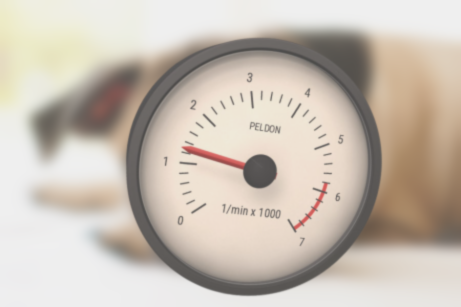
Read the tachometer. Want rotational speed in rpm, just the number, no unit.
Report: 1300
